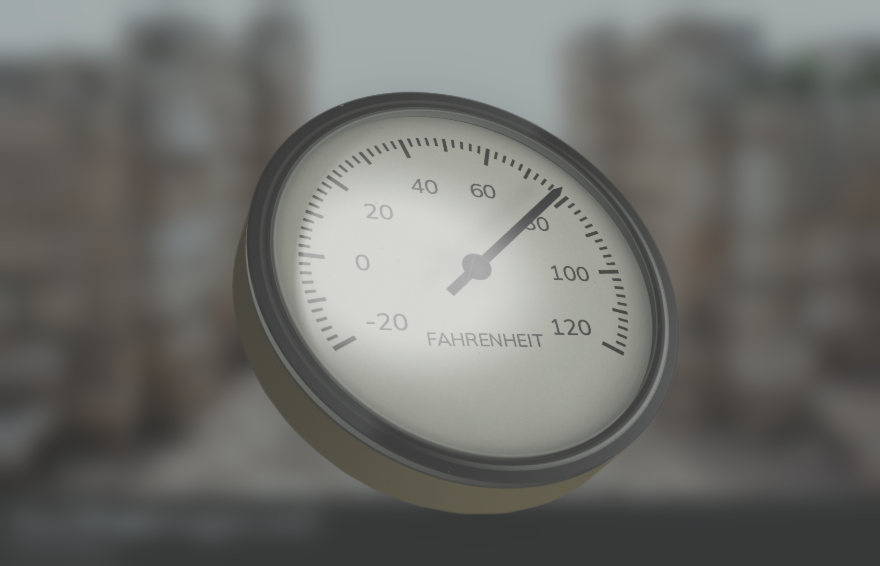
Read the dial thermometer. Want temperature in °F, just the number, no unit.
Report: 78
